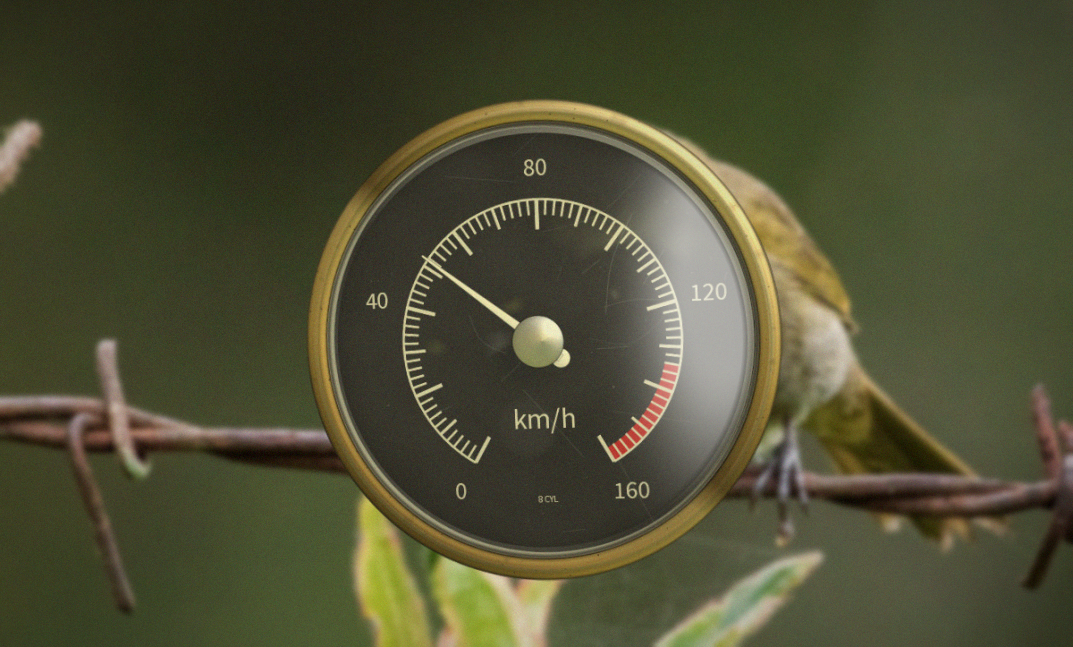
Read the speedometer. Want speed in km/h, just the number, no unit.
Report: 52
